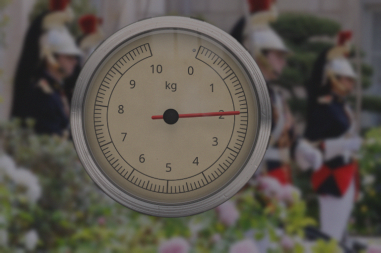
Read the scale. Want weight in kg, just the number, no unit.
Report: 2
